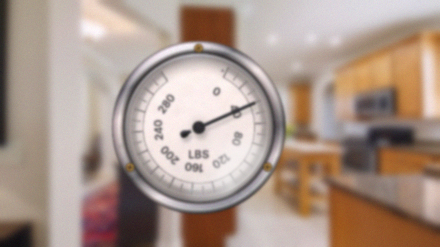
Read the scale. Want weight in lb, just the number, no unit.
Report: 40
